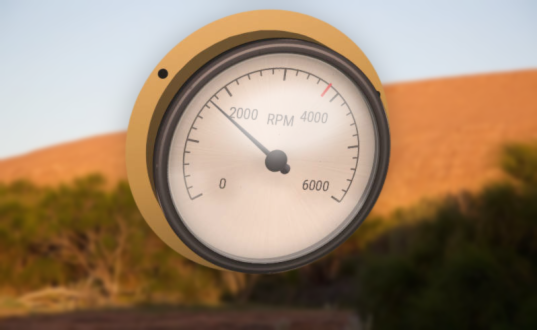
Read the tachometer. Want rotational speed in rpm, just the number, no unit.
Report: 1700
